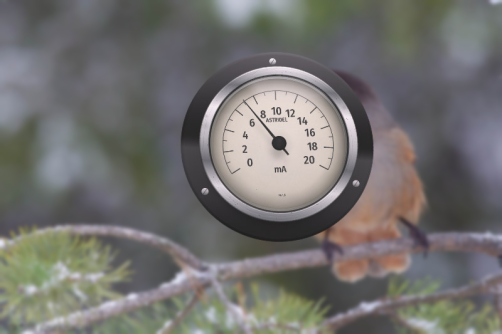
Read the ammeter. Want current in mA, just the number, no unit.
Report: 7
